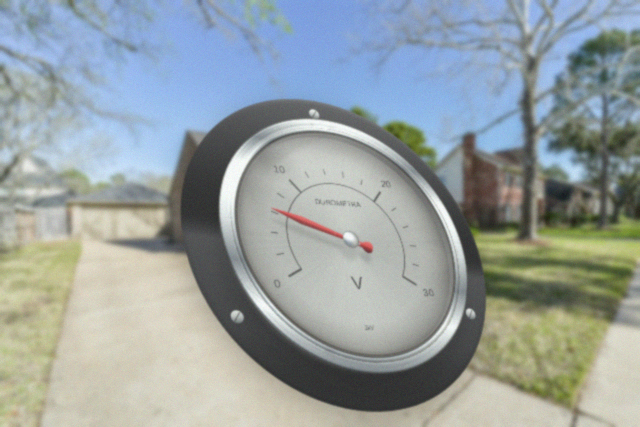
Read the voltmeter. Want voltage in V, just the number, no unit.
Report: 6
